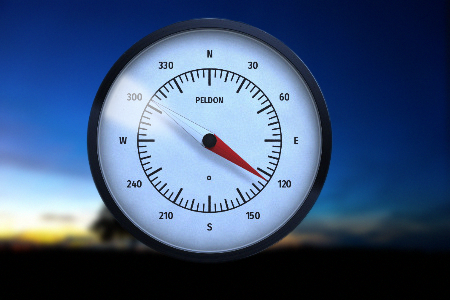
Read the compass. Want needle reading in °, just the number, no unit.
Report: 125
